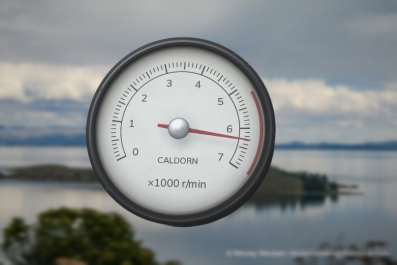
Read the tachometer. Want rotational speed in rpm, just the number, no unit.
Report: 6300
